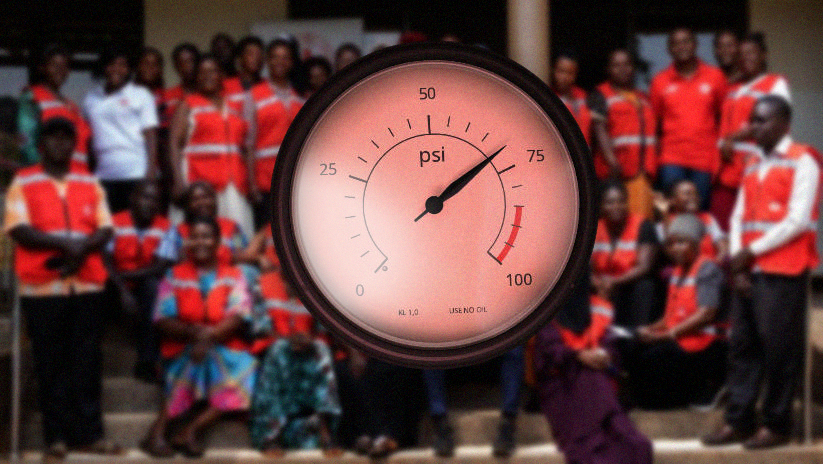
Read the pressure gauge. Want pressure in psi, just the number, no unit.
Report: 70
